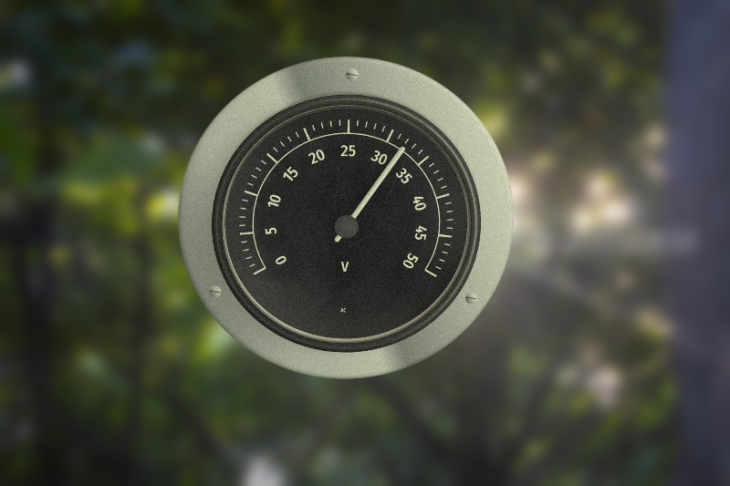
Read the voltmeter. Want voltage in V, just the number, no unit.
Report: 32
